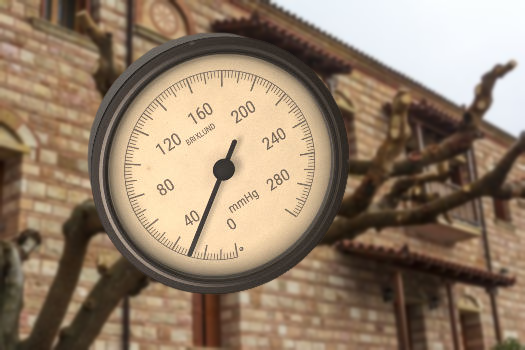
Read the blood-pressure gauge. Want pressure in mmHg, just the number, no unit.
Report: 30
